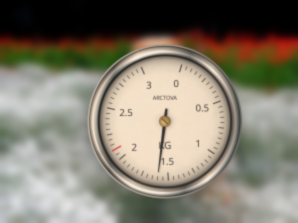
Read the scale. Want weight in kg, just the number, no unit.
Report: 1.6
